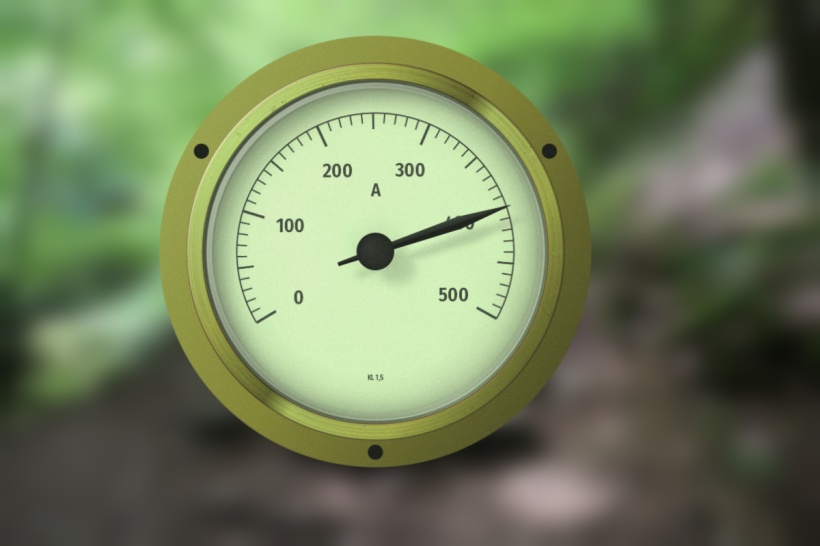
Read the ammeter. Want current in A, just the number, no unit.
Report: 400
